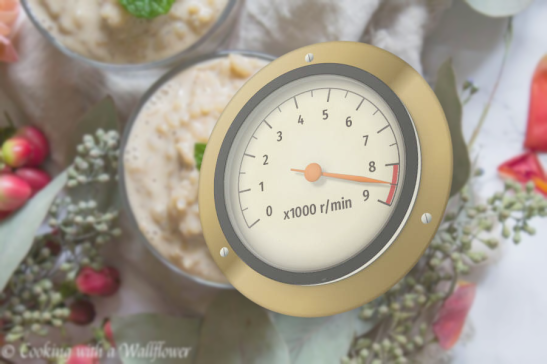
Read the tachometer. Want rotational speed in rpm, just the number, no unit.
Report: 8500
